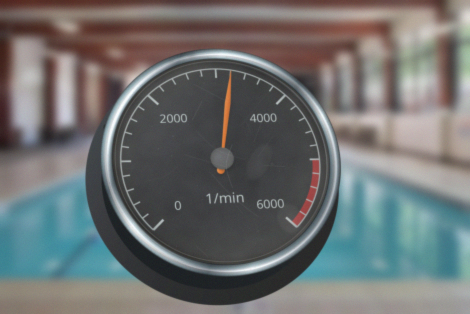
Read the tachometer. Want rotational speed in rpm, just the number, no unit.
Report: 3200
